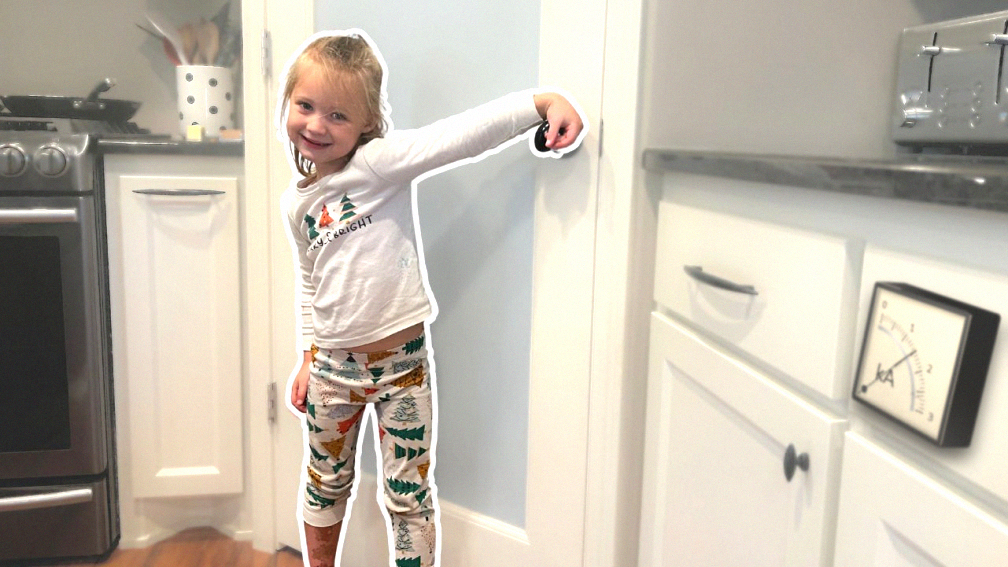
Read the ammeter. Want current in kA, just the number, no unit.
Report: 1.5
